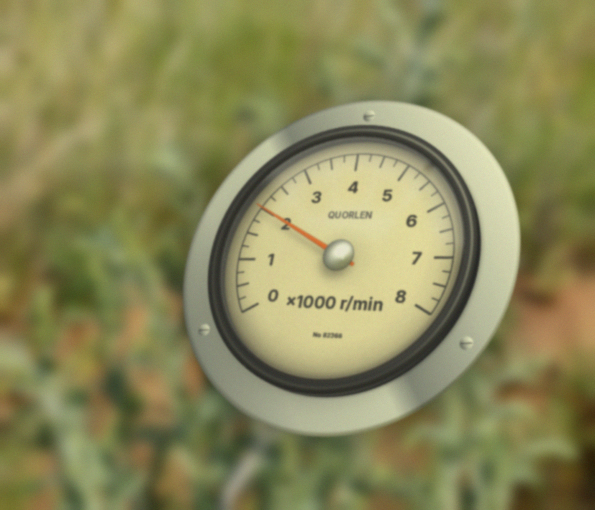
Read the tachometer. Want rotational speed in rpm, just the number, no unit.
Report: 2000
